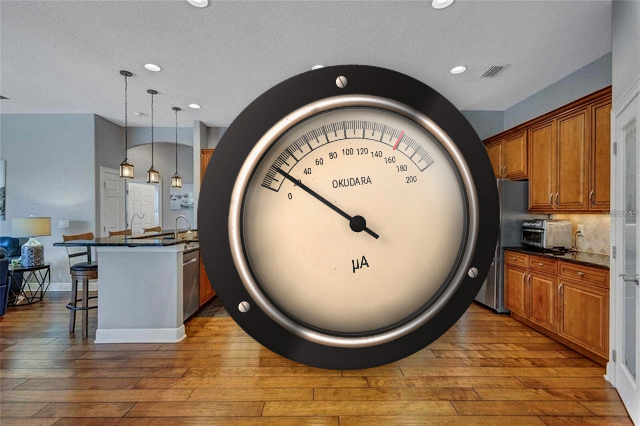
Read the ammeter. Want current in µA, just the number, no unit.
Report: 20
